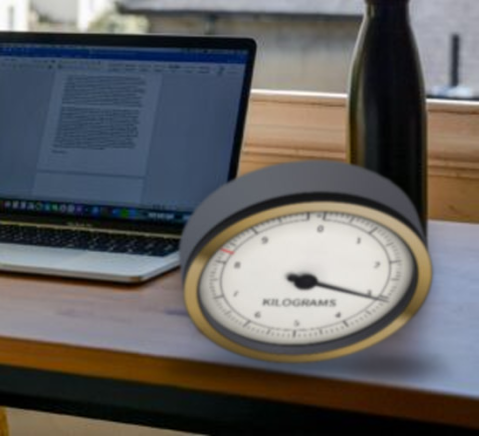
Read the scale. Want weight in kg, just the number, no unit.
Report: 3
